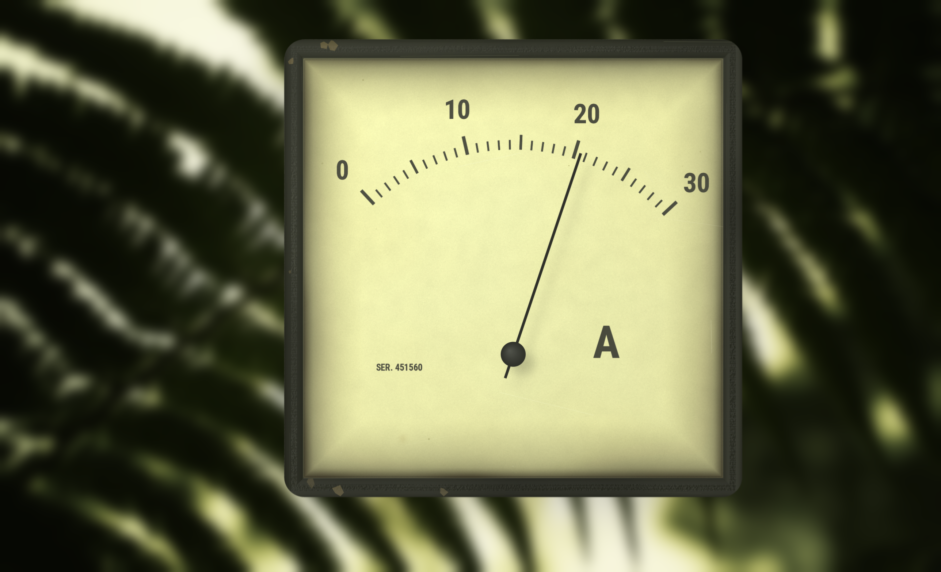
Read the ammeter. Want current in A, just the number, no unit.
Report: 20.5
